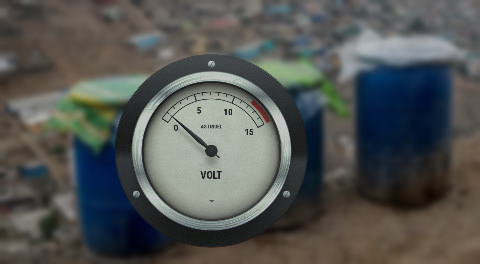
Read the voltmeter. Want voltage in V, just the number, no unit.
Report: 1
